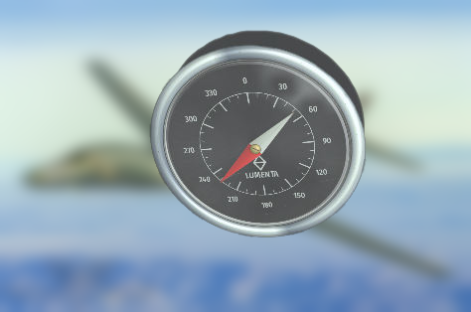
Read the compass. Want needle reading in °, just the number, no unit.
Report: 230
